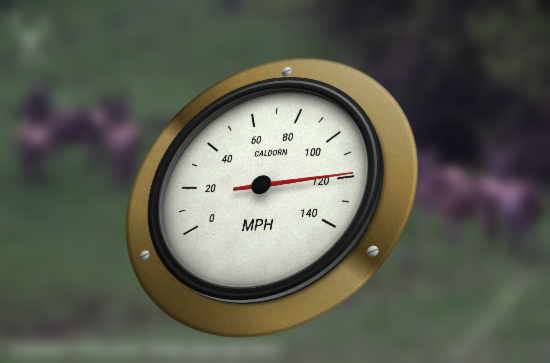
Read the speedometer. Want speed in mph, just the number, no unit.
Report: 120
